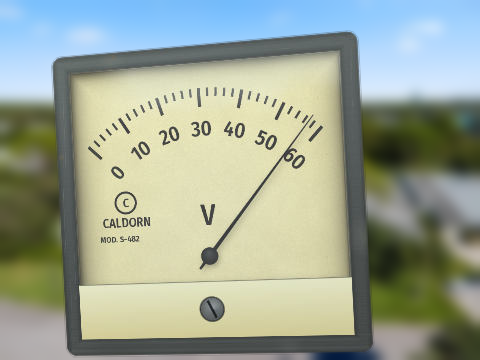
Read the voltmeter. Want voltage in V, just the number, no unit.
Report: 57
